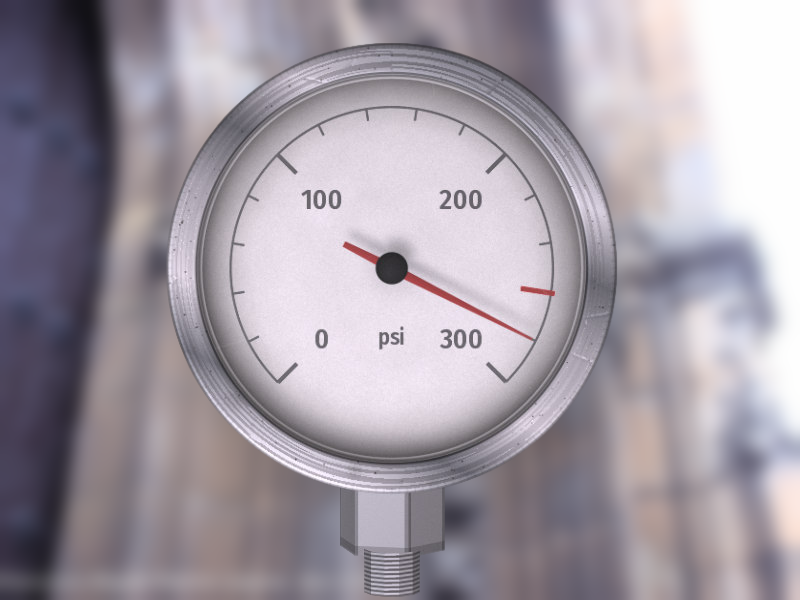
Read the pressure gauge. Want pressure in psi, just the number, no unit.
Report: 280
